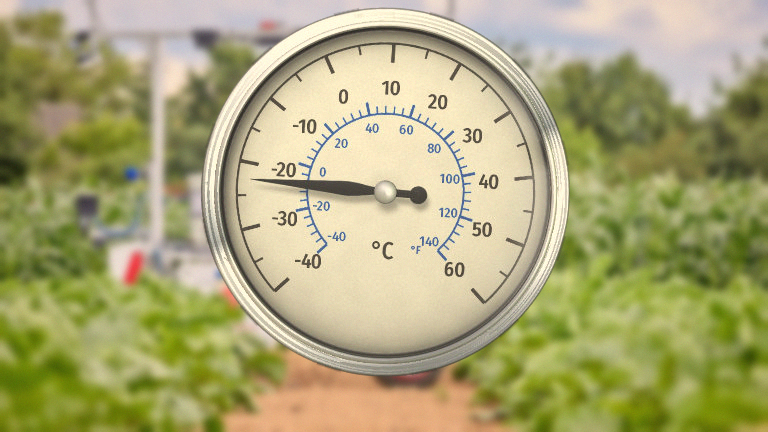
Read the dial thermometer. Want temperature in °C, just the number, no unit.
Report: -22.5
